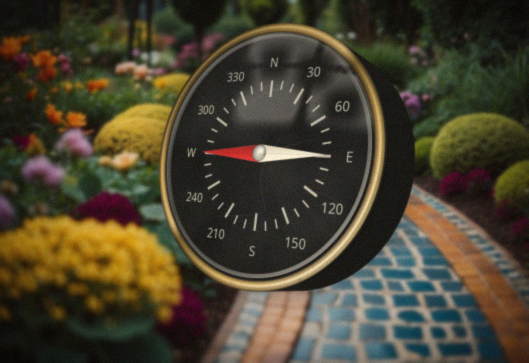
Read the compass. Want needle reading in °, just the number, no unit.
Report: 270
